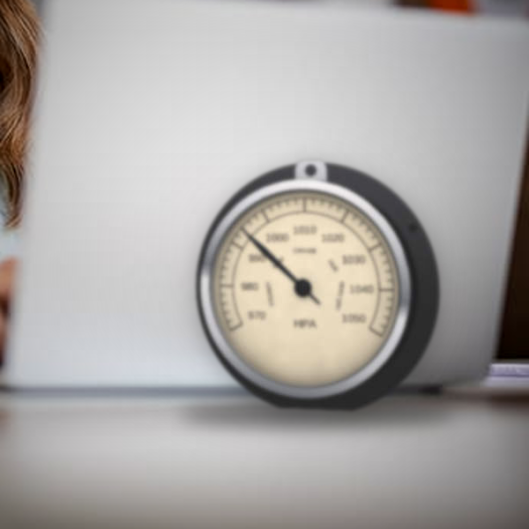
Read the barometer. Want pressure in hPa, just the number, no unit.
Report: 994
